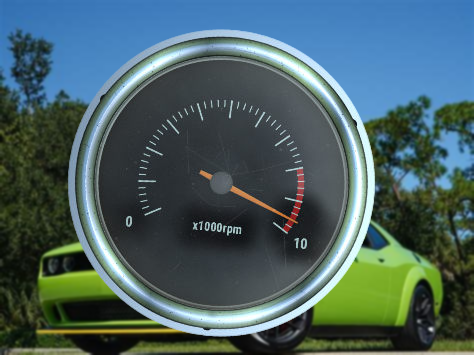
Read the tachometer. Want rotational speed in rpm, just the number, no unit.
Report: 9600
